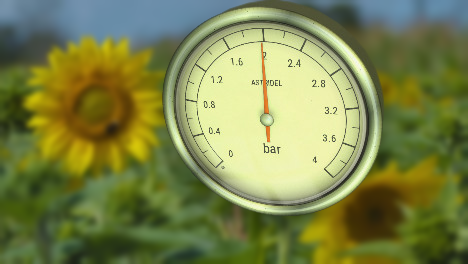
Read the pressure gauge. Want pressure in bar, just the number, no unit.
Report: 2
